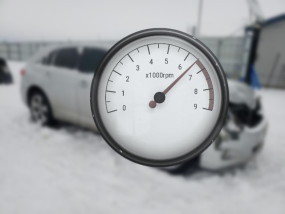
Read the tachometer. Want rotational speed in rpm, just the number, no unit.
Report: 6500
